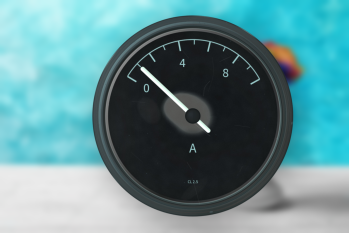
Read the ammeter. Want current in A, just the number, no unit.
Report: 1
